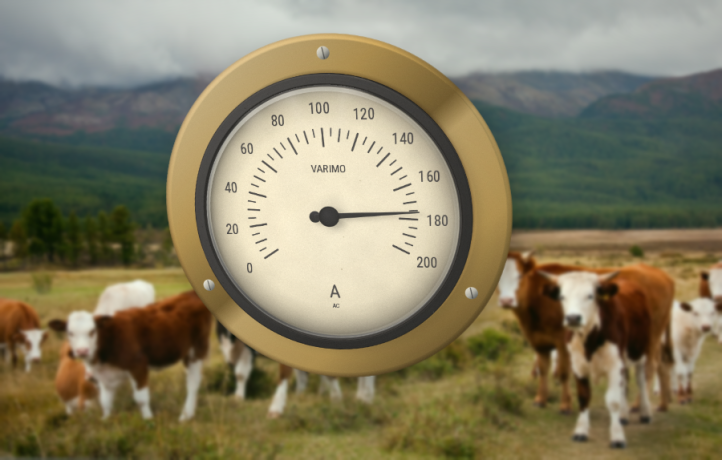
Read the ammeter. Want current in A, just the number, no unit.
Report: 175
